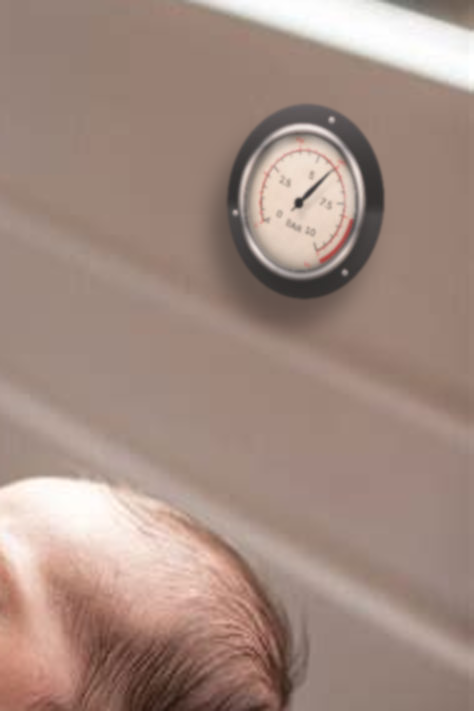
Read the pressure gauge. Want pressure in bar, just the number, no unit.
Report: 6
